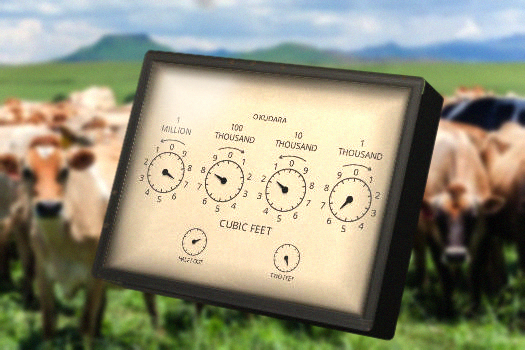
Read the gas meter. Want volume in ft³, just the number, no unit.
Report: 681600
